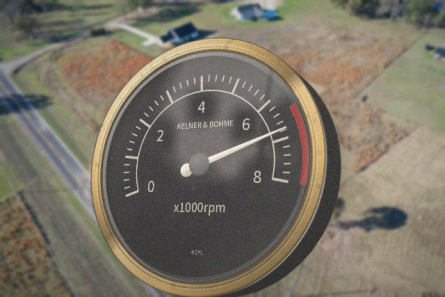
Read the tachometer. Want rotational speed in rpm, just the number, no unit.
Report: 6800
